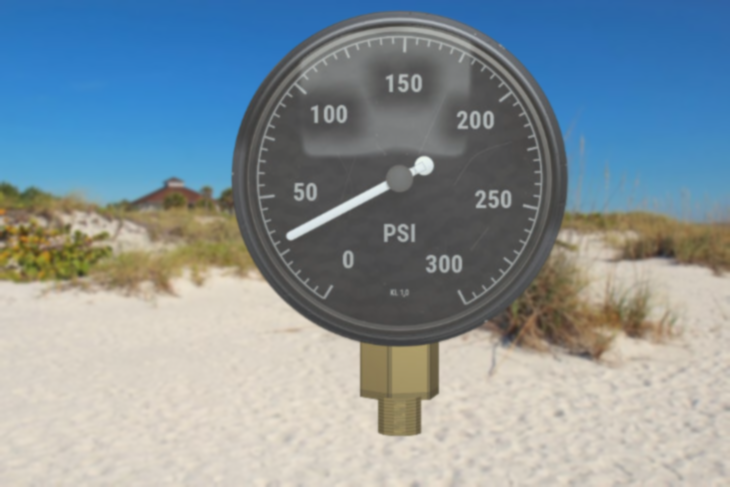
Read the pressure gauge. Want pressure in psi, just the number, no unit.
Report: 30
